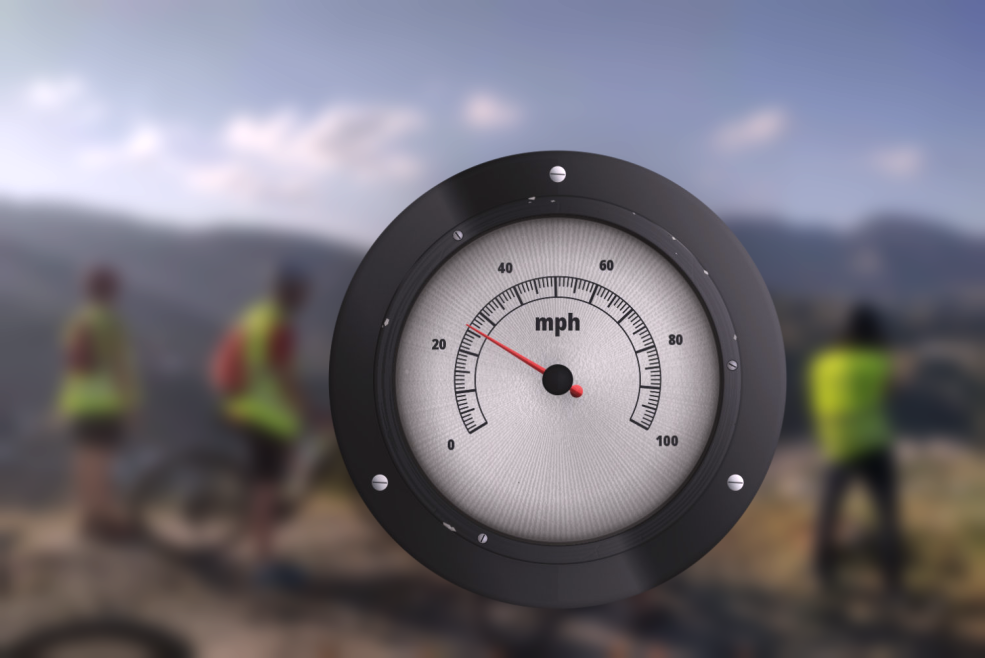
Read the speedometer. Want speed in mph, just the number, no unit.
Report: 26
